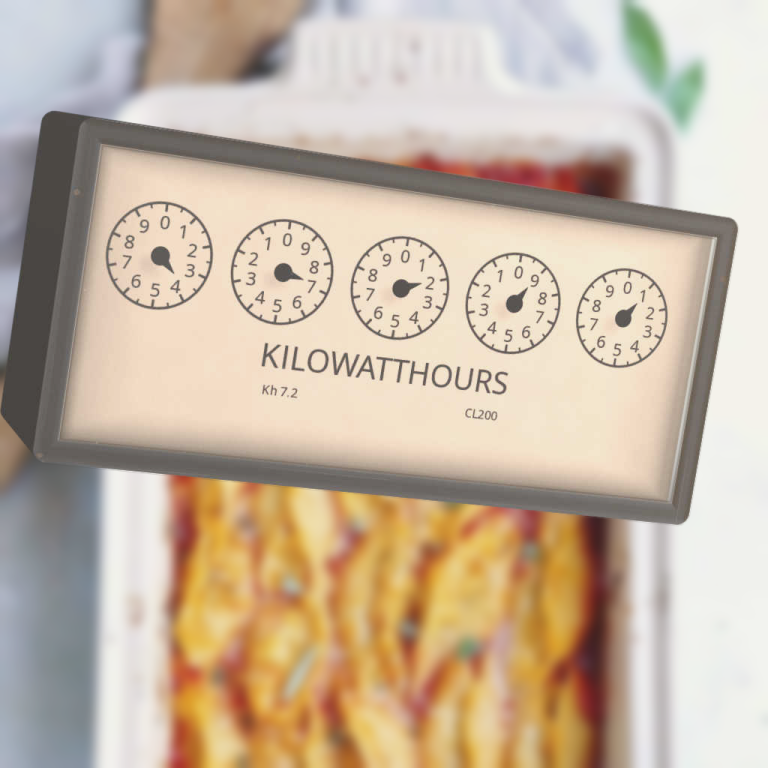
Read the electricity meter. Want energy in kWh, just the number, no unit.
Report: 37191
